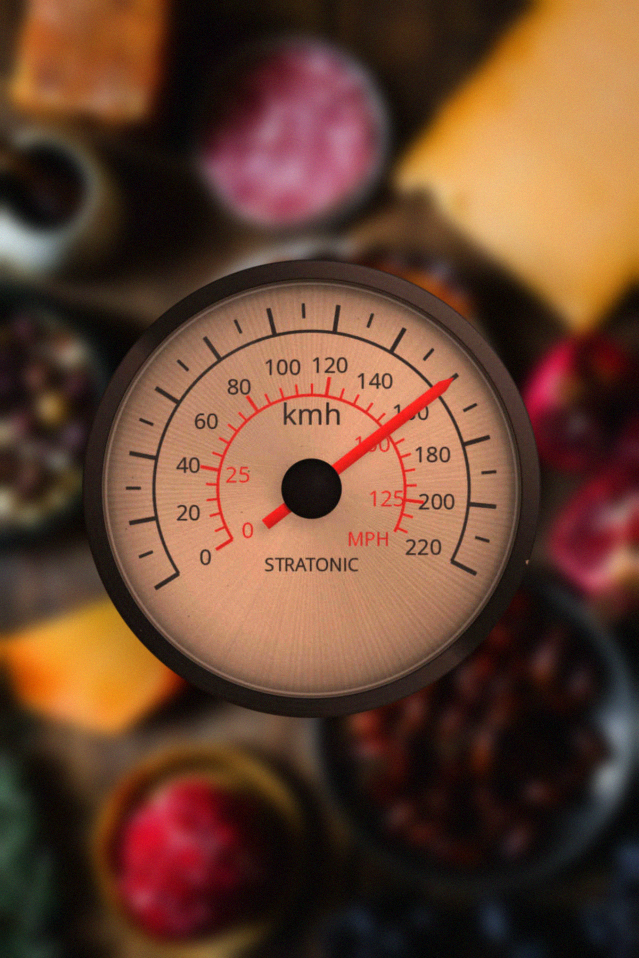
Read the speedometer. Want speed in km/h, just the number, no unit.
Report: 160
